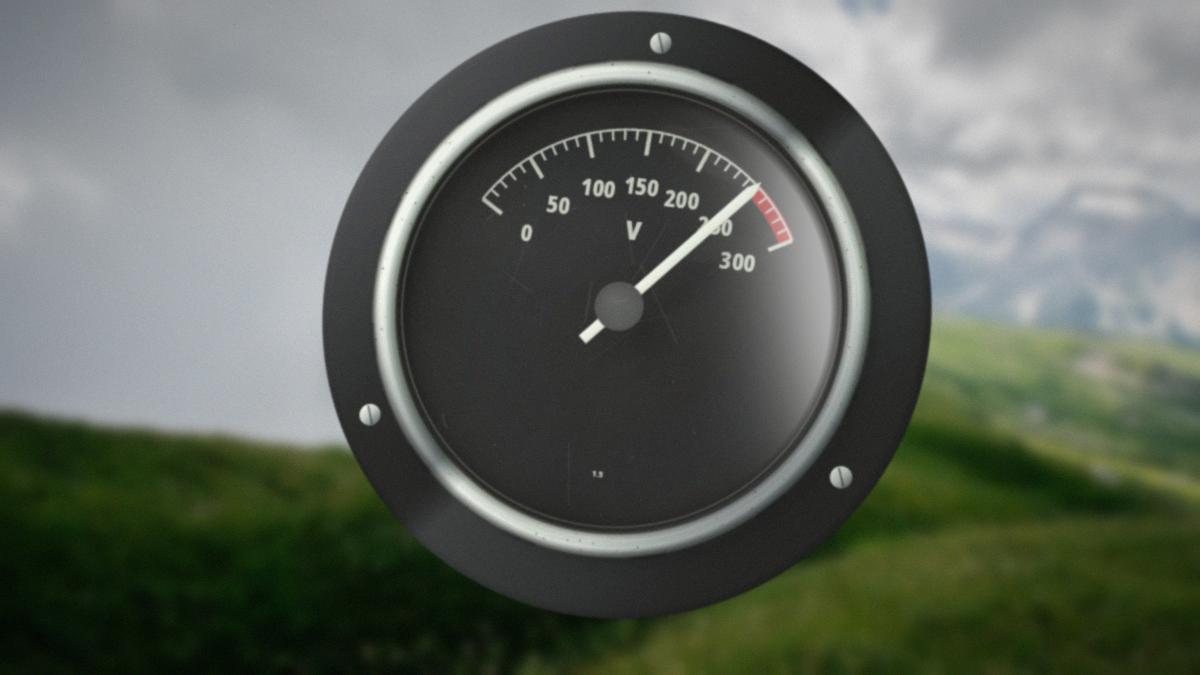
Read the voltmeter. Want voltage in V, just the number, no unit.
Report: 250
